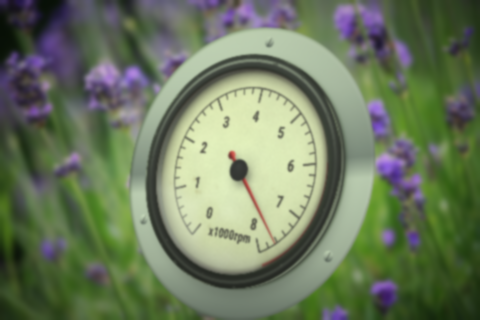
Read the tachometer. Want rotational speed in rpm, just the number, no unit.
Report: 7600
